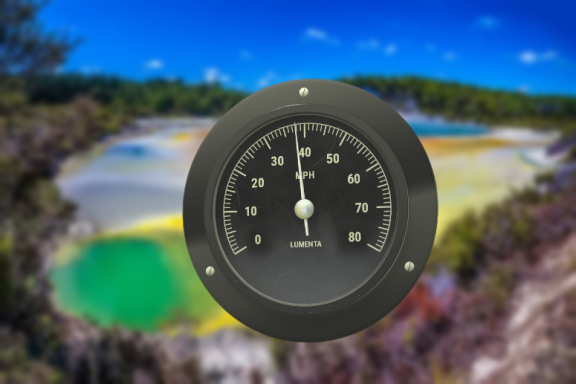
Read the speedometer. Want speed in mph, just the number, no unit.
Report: 38
